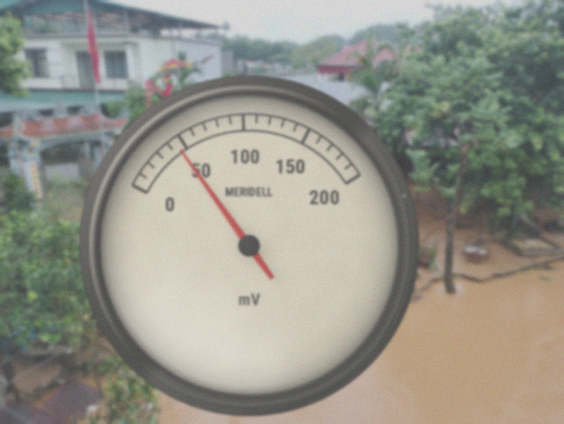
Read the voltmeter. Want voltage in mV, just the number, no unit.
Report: 45
